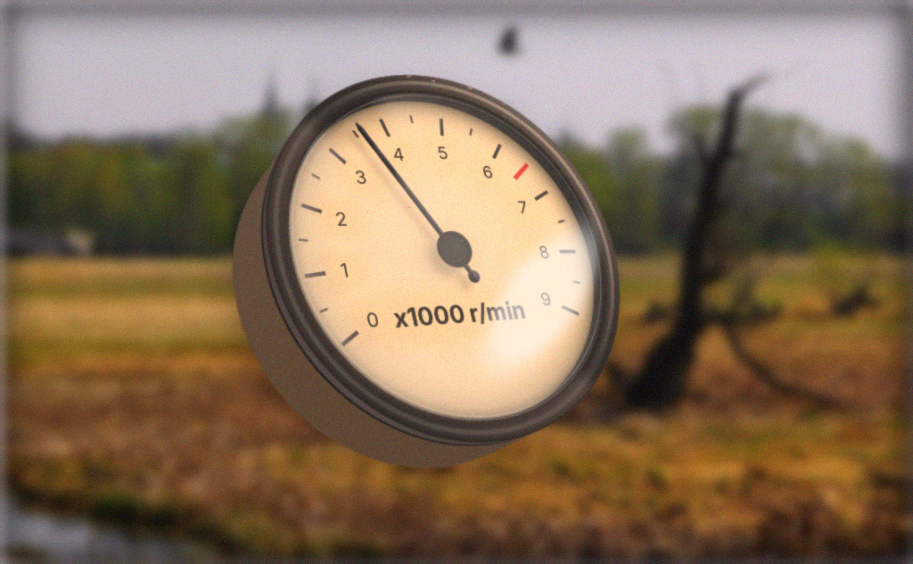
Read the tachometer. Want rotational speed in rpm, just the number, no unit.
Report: 3500
